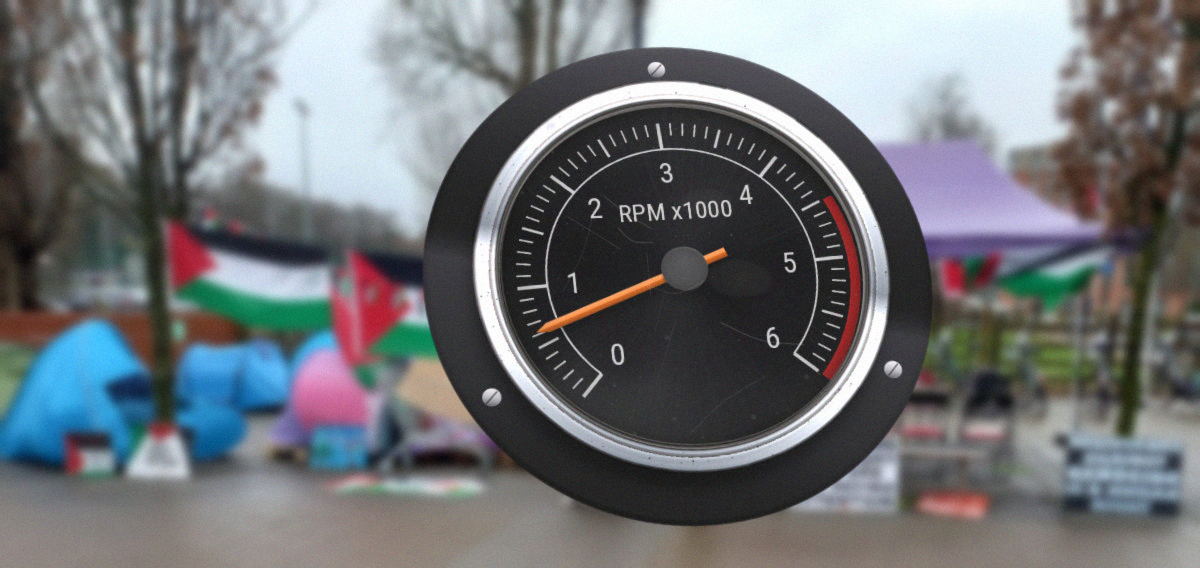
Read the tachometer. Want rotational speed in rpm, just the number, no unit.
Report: 600
